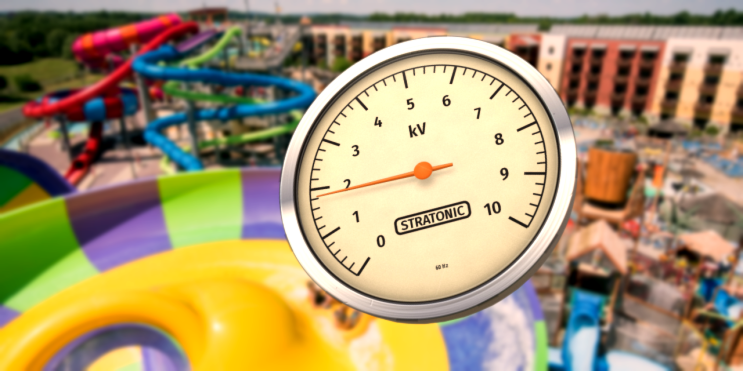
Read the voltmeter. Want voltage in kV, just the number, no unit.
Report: 1.8
